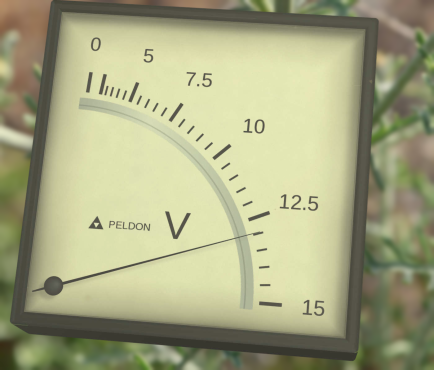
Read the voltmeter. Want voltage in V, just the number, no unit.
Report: 13
